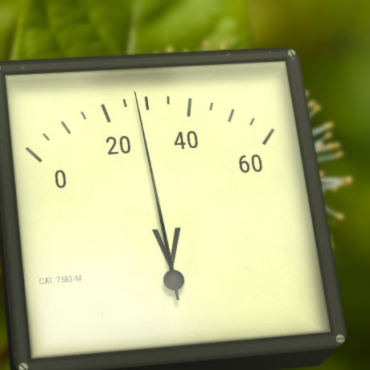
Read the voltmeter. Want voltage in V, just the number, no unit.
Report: 27.5
